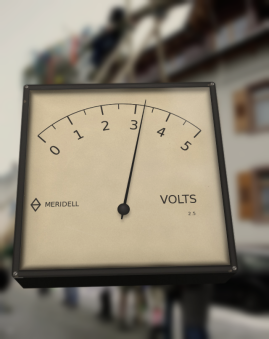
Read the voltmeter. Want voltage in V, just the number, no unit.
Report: 3.25
